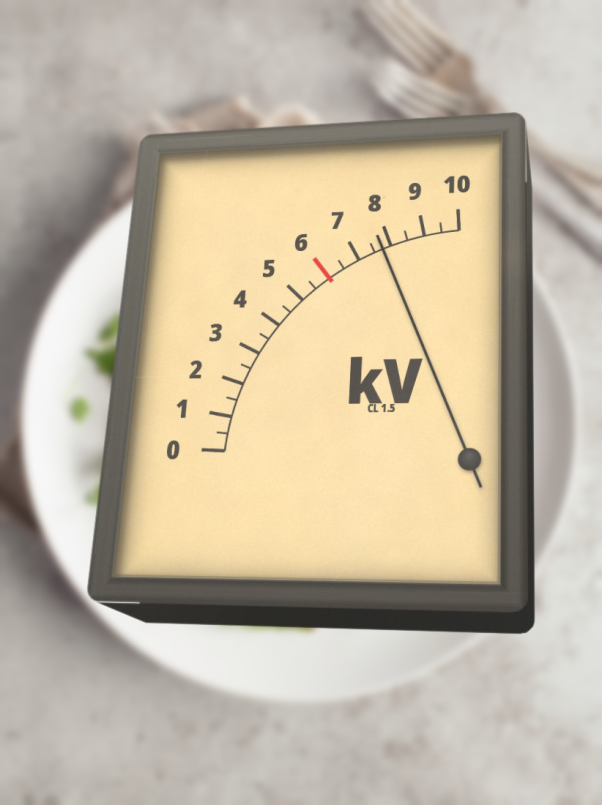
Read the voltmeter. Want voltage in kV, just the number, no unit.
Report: 7.75
